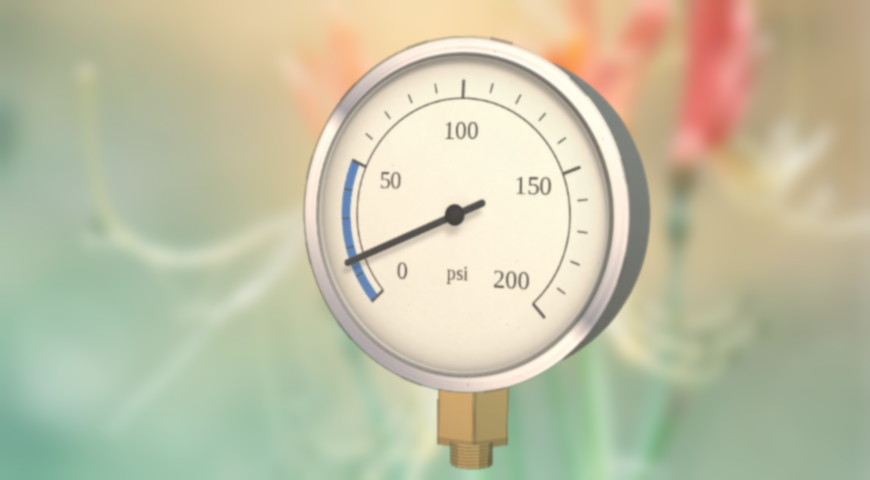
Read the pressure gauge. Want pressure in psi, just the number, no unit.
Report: 15
